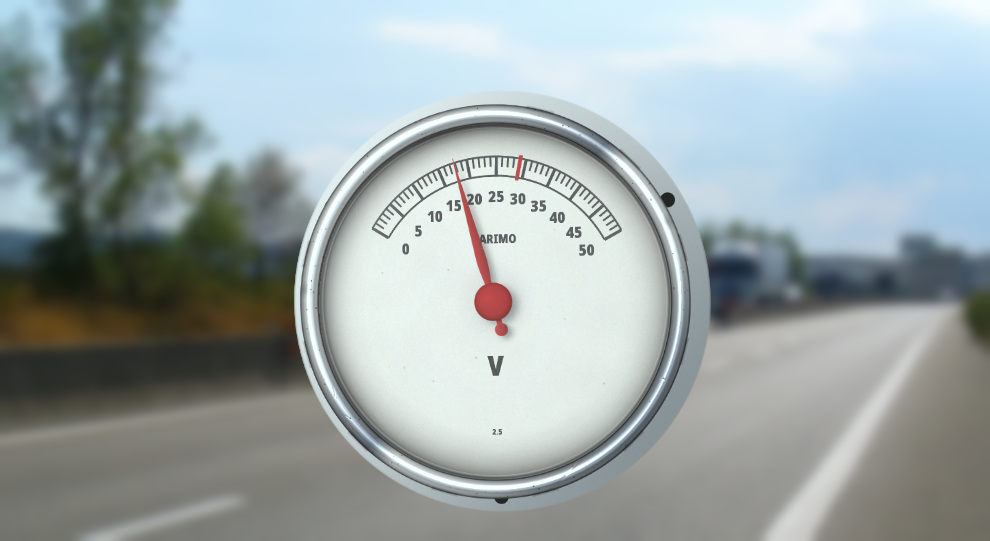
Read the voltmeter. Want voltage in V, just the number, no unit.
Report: 18
